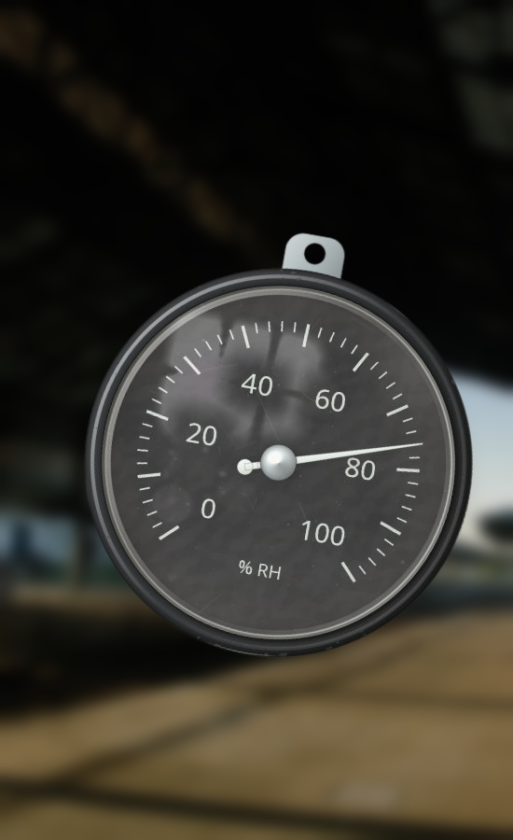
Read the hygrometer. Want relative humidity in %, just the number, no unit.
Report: 76
